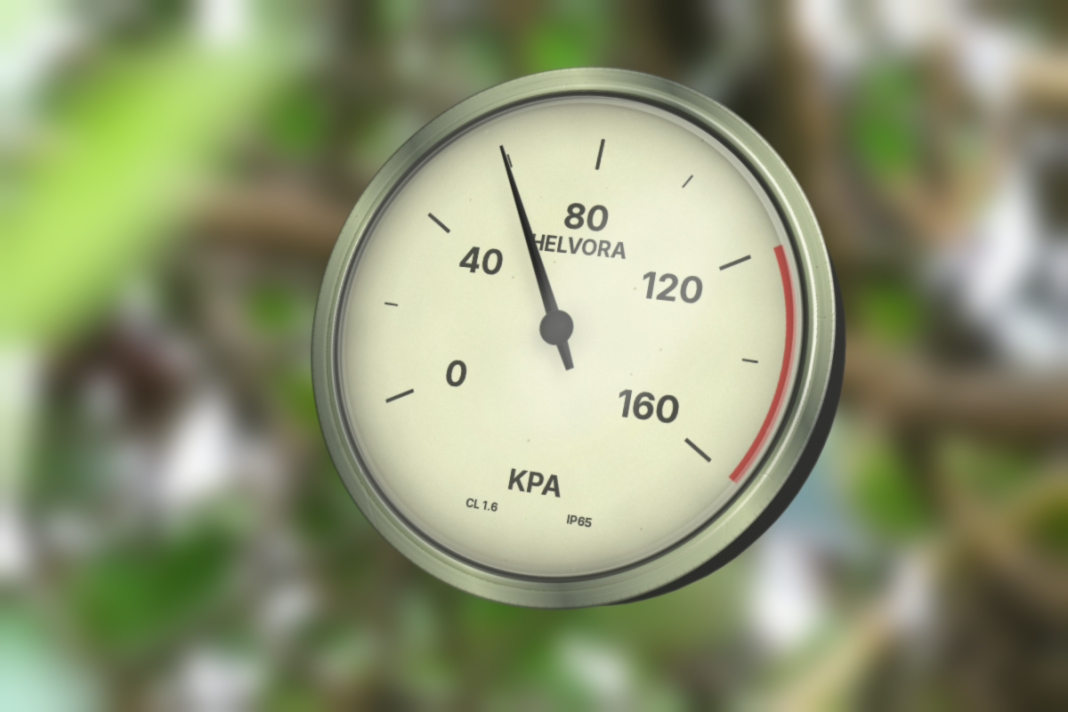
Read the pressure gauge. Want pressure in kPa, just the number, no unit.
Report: 60
